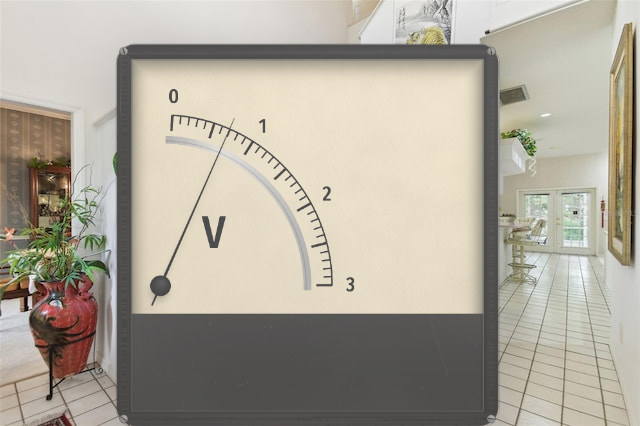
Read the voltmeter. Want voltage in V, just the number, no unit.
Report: 0.7
